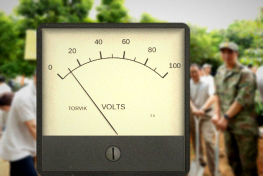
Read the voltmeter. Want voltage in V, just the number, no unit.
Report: 10
